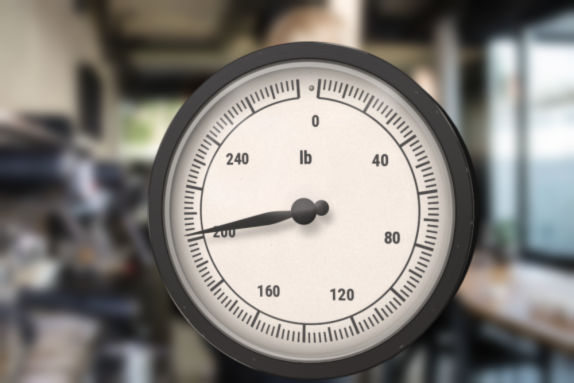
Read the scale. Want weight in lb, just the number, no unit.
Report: 202
